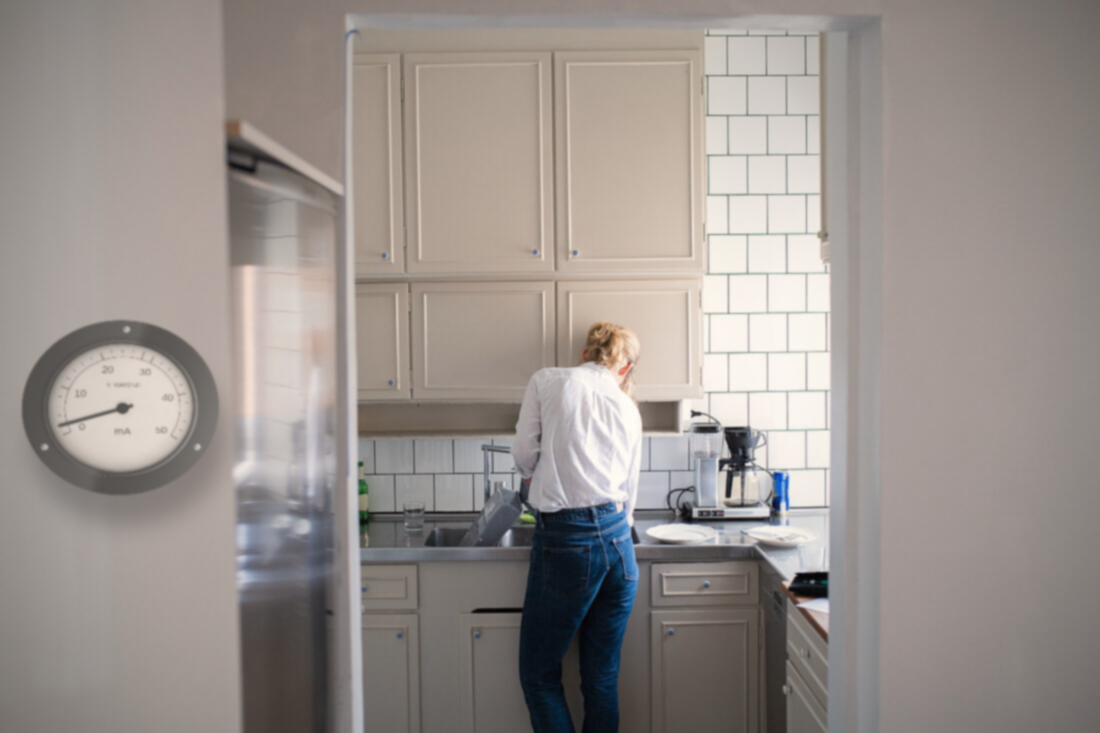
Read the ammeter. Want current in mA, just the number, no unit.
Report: 2
